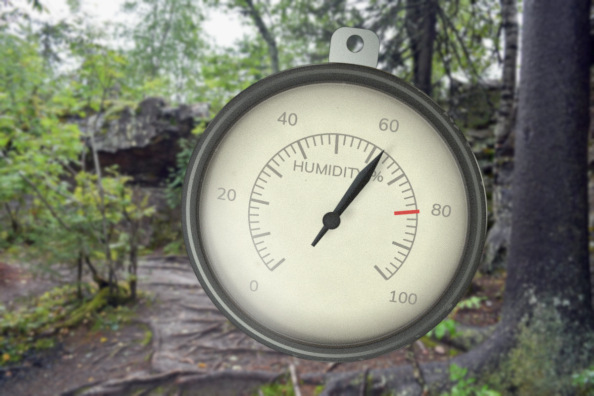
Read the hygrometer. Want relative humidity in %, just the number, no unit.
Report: 62
